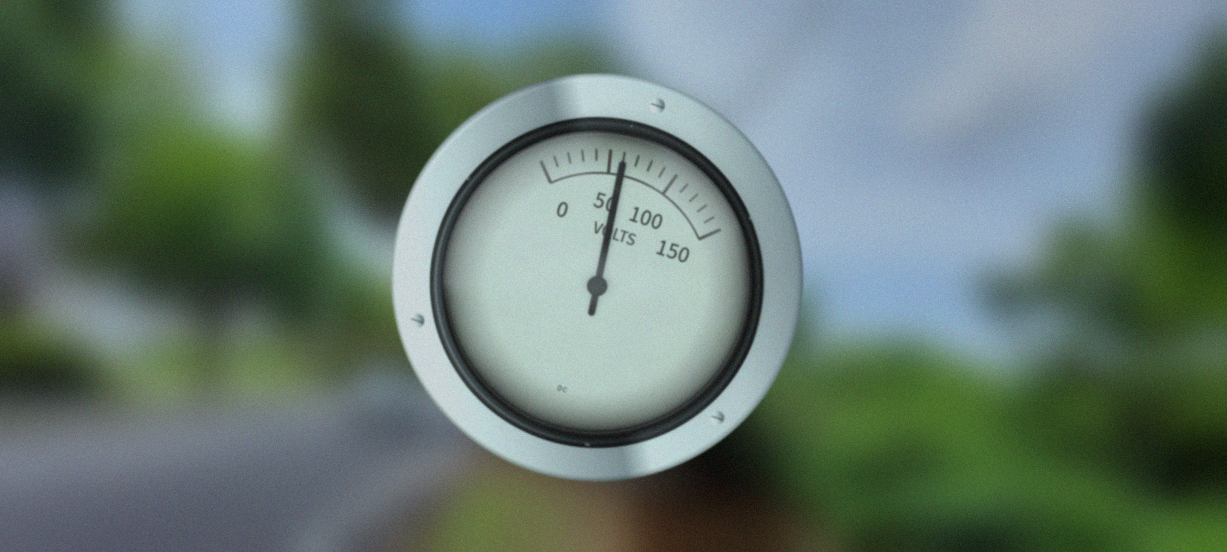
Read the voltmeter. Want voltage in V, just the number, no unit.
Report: 60
